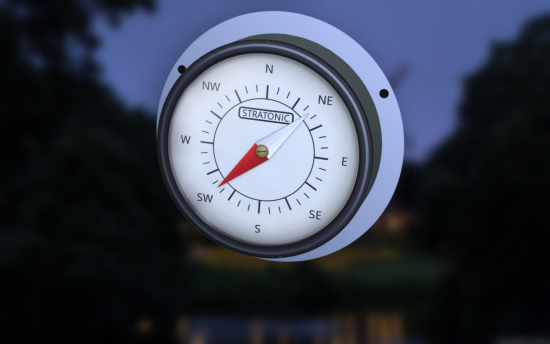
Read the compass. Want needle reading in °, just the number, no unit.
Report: 225
